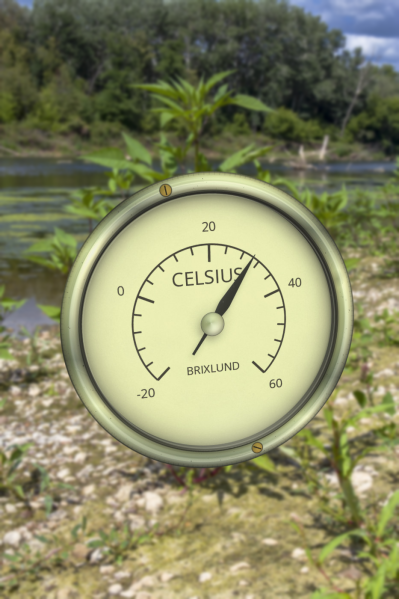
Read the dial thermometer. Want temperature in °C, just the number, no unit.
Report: 30
